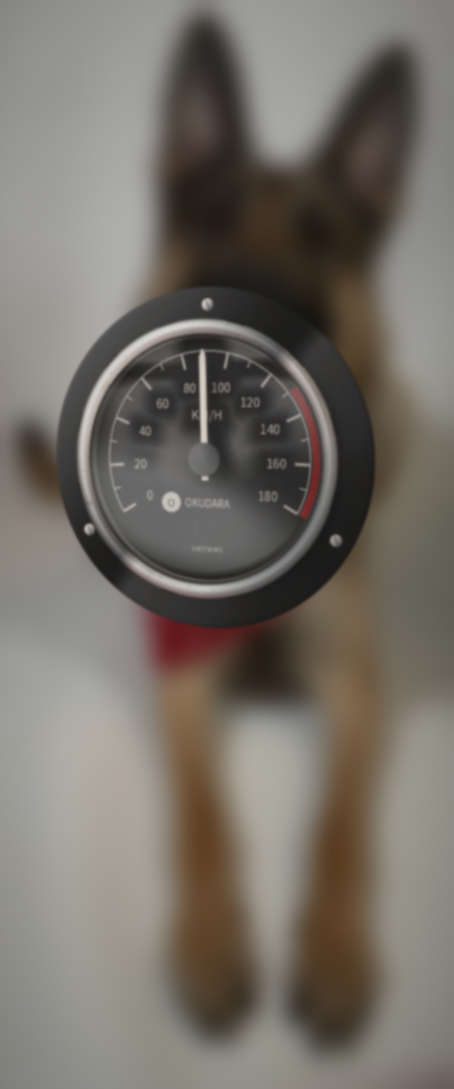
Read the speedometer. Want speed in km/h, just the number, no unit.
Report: 90
